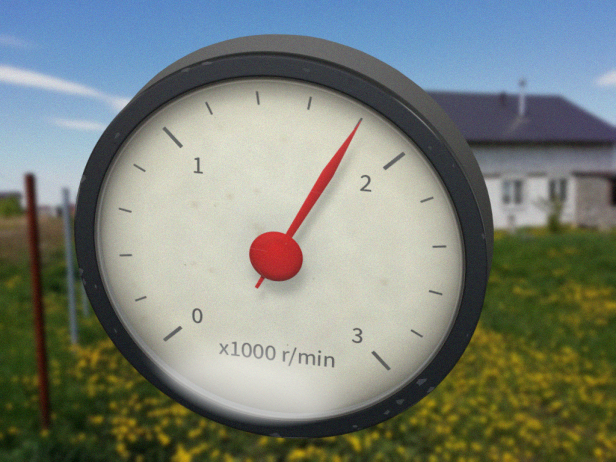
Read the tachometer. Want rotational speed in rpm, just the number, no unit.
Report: 1800
